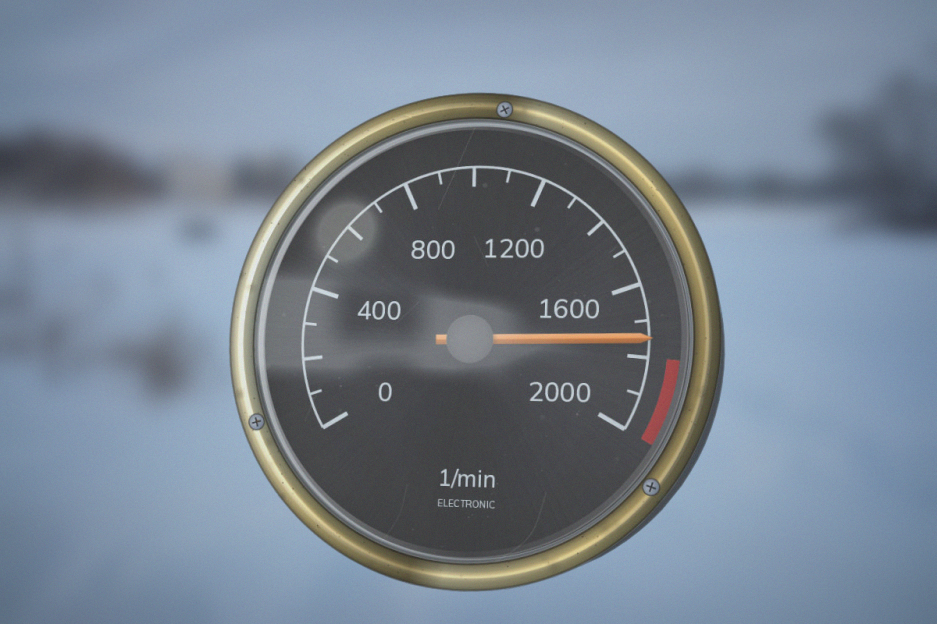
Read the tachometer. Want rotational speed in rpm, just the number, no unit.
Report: 1750
